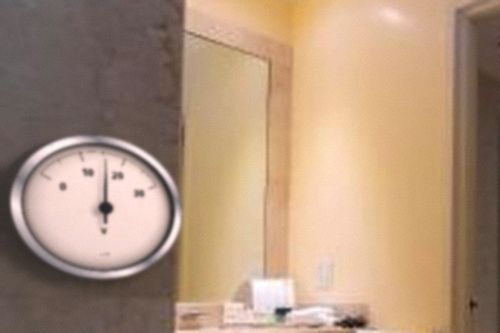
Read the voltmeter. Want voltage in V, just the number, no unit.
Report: 15
